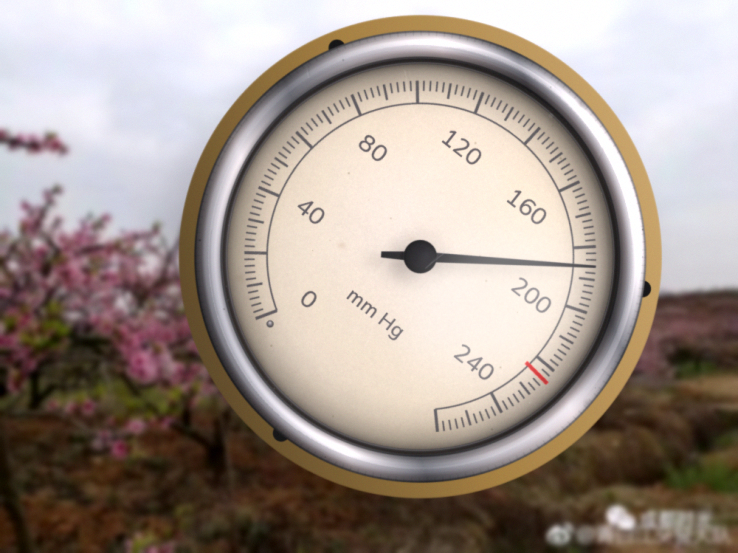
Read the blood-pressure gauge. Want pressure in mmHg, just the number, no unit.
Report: 186
